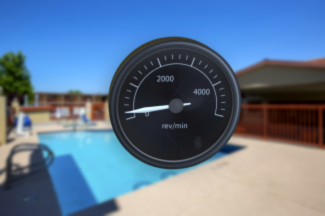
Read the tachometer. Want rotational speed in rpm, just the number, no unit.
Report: 200
